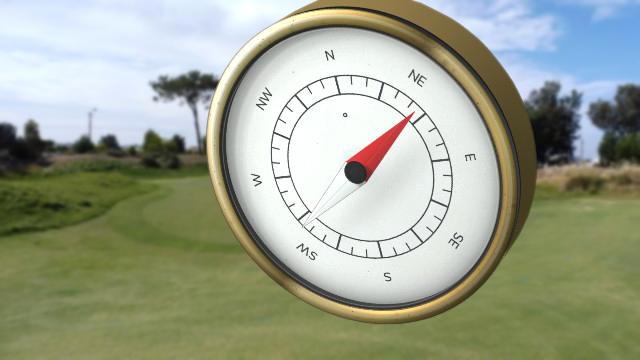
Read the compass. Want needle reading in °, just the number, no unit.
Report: 55
